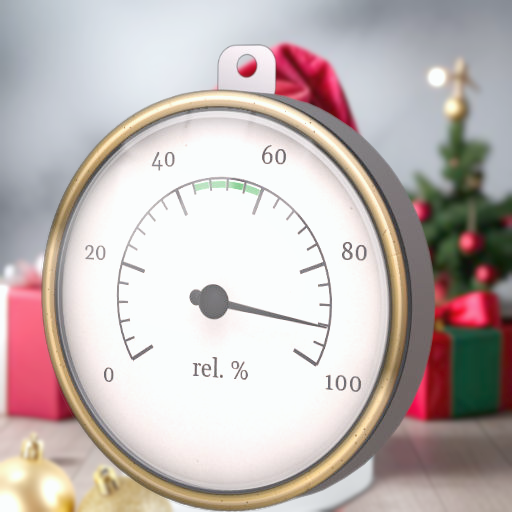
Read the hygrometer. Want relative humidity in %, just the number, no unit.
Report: 92
